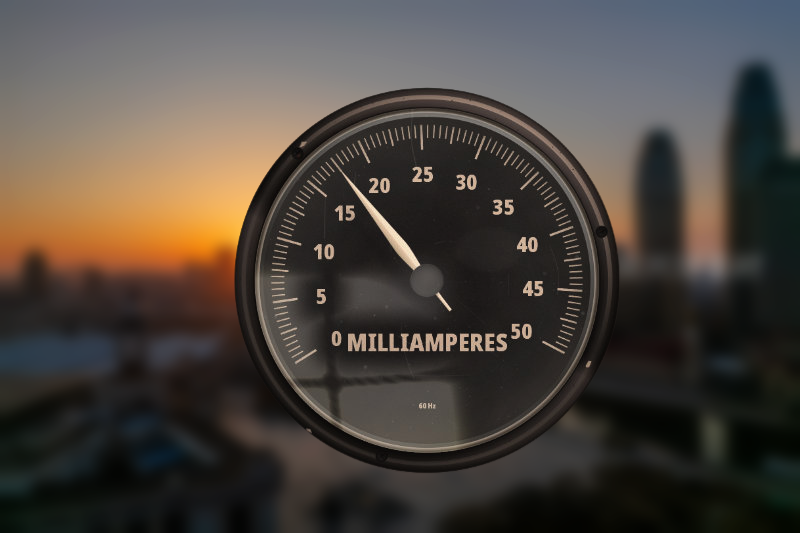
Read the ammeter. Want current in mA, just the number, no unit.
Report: 17.5
